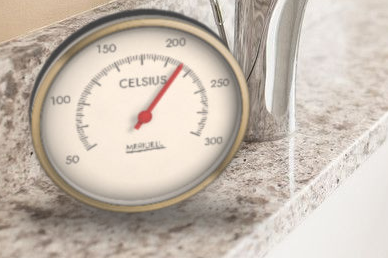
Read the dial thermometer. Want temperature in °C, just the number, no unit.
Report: 212.5
